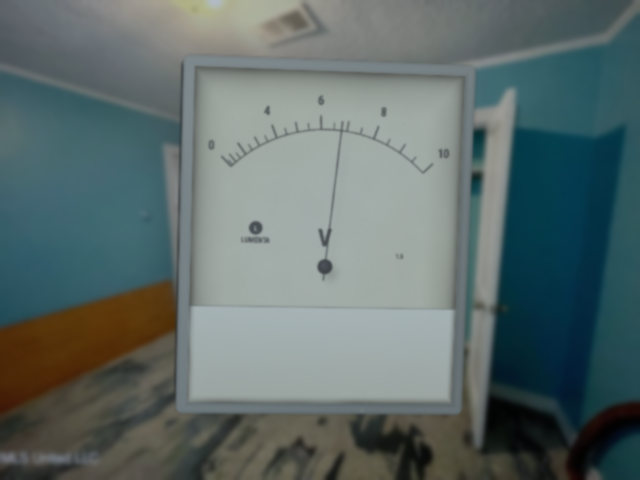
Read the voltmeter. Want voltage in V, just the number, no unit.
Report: 6.75
